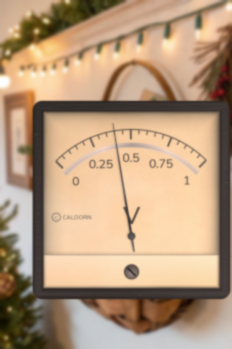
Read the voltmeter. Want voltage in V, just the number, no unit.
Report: 0.4
